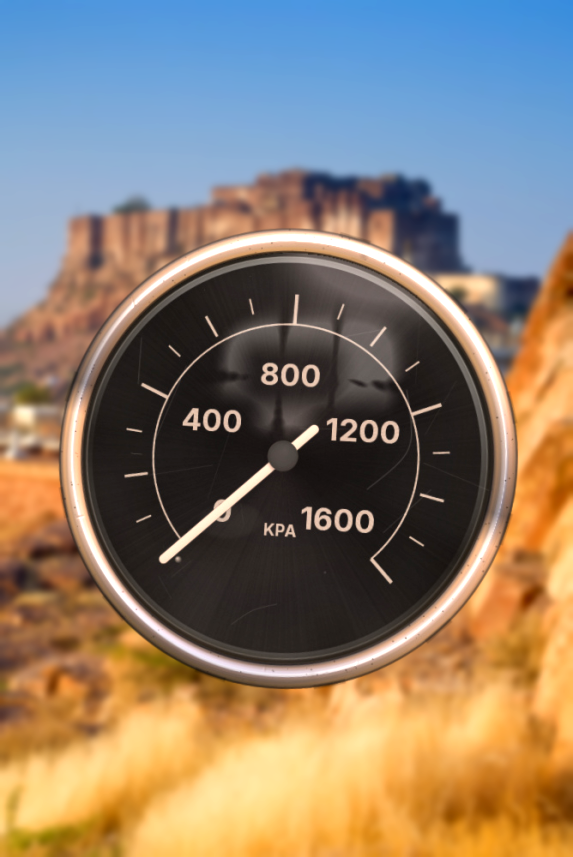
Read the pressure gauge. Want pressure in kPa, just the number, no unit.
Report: 0
